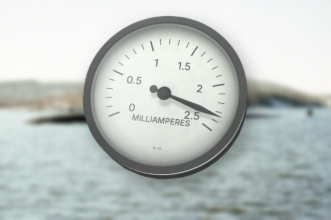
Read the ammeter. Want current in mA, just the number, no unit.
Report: 2.35
